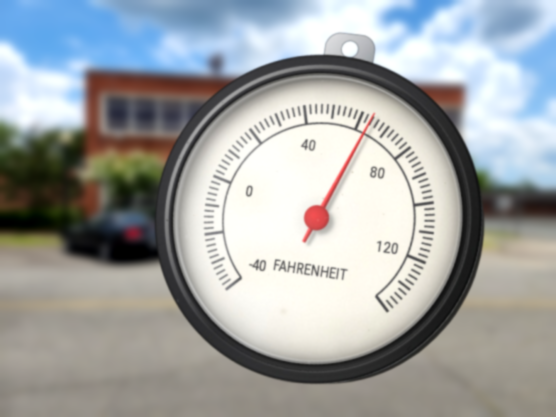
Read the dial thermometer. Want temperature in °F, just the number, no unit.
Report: 64
